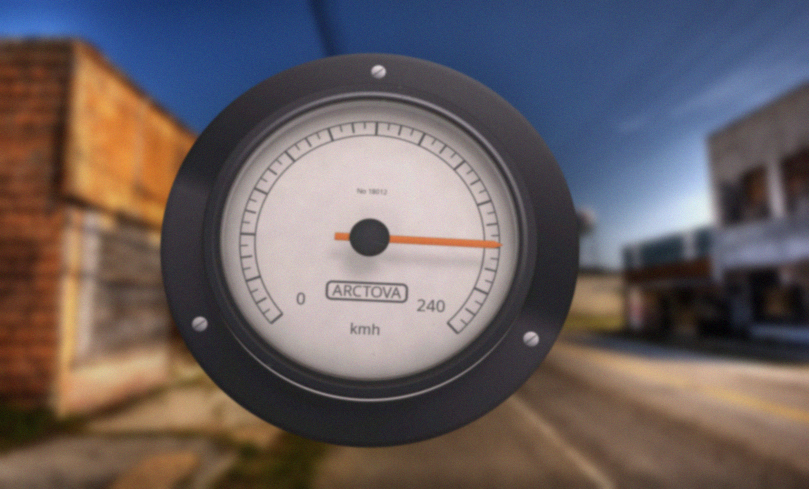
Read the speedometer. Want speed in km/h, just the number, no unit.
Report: 200
